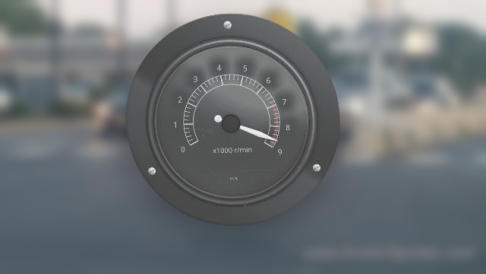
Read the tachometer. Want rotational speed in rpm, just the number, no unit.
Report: 8600
